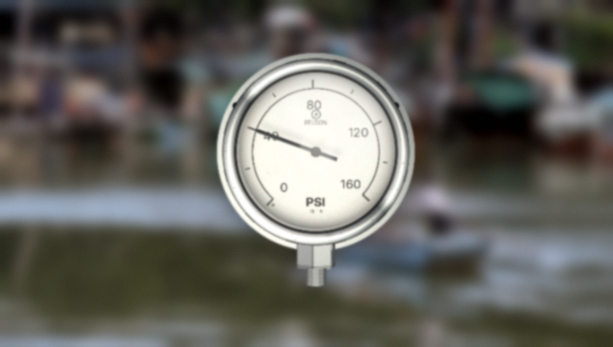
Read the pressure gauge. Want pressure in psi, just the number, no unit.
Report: 40
